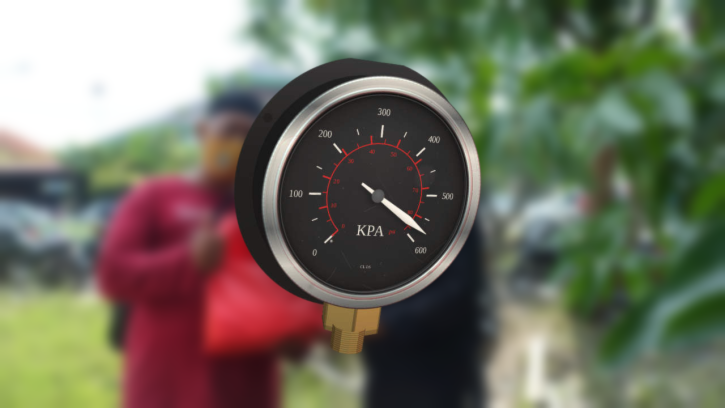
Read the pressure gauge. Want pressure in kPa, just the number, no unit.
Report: 575
